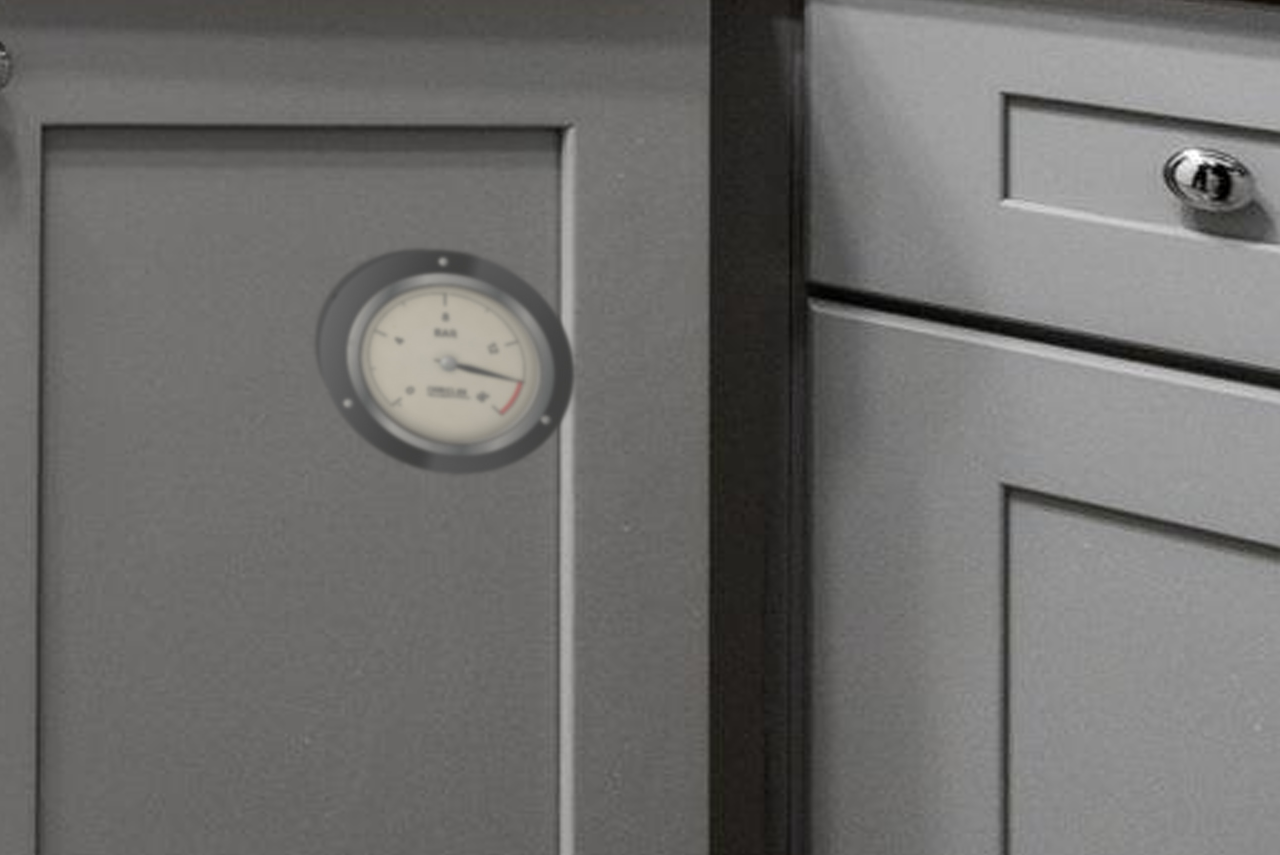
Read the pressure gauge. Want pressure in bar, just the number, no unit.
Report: 14
